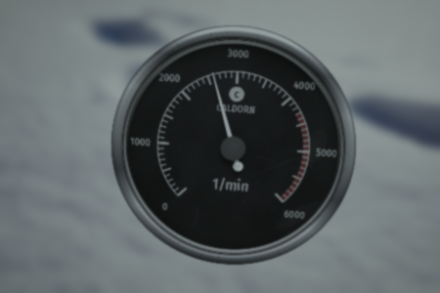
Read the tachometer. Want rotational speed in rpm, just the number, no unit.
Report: 2600
